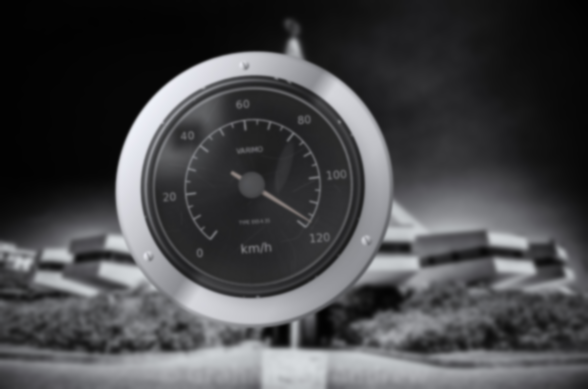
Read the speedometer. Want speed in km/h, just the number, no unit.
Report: 117.5
